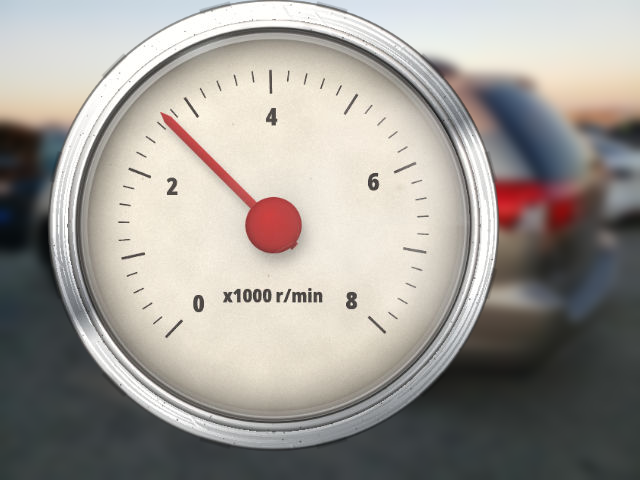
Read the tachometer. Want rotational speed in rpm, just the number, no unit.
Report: 2700
